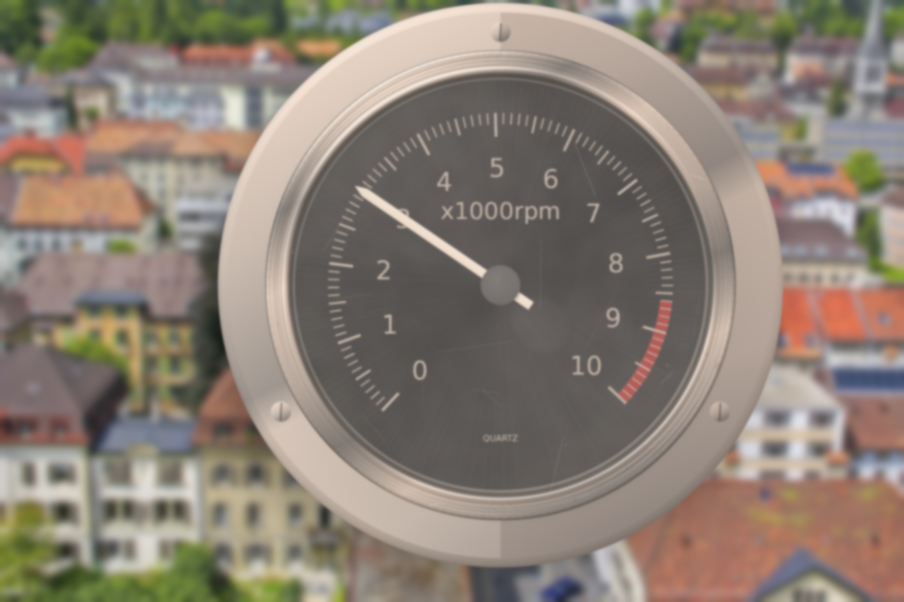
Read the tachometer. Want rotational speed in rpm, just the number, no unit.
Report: 3000
